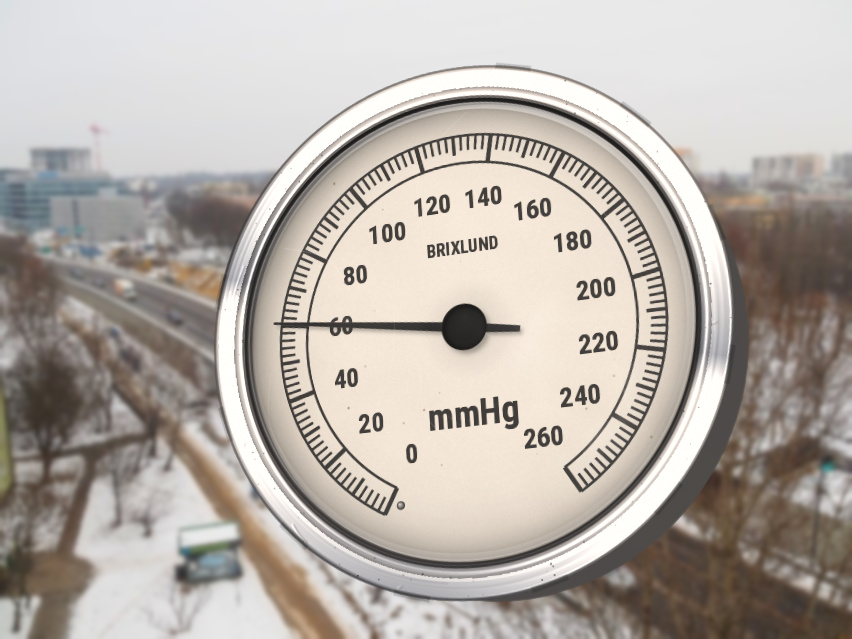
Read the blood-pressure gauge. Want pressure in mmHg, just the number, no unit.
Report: 60
